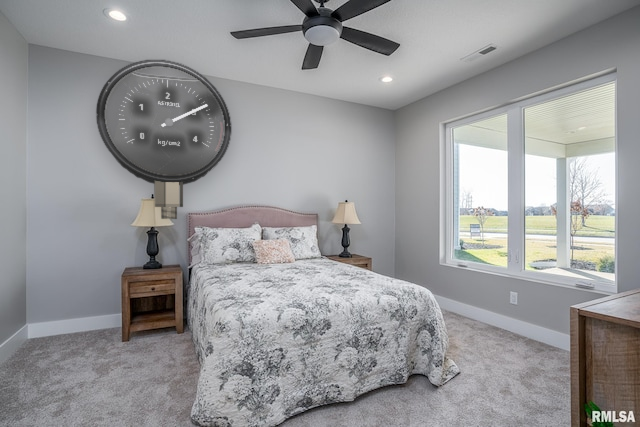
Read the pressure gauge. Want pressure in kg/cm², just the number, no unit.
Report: 3
